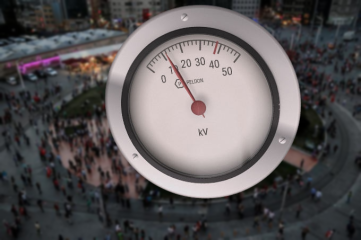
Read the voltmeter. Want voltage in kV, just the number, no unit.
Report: 12
